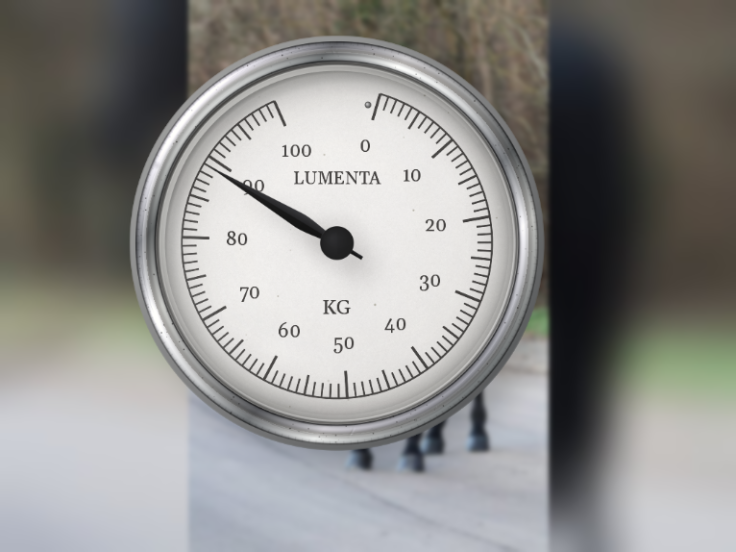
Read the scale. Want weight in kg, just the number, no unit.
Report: 89
